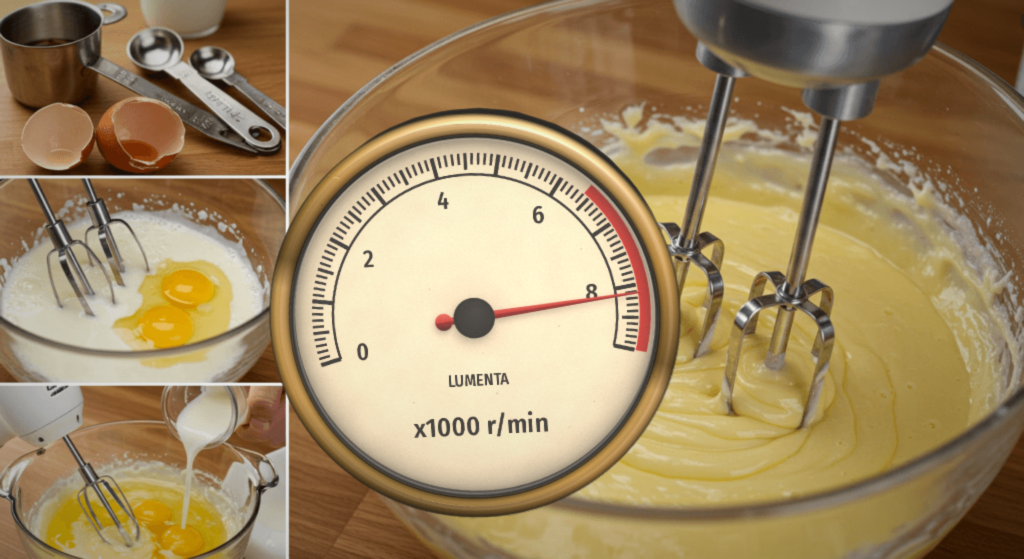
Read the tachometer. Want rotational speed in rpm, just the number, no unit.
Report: 8100
